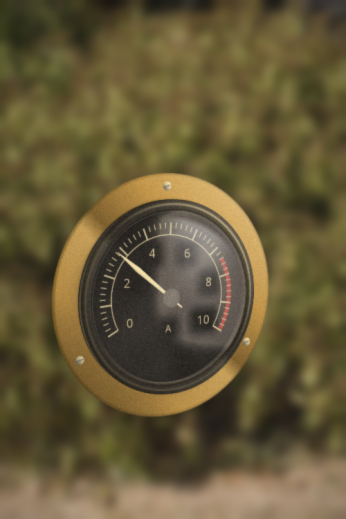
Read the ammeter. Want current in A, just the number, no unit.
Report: 2.8
